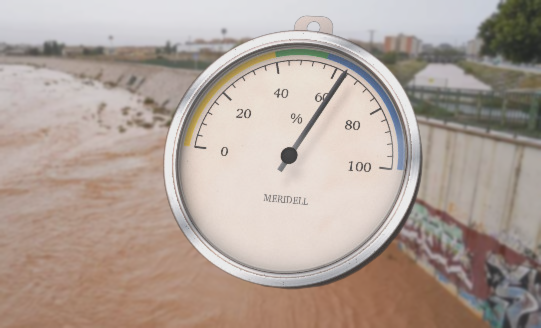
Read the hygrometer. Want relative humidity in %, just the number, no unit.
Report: 64
